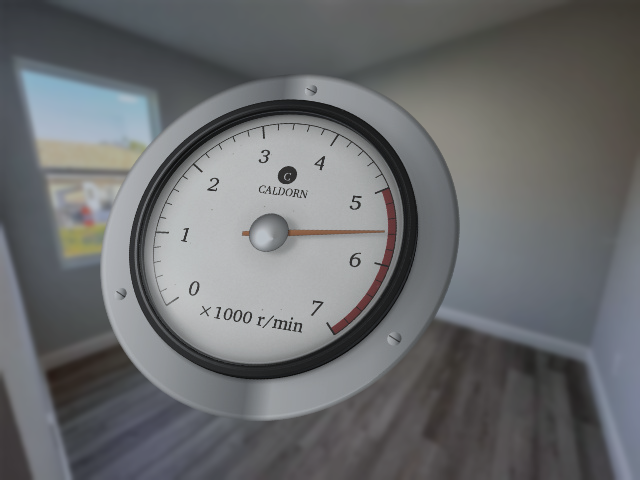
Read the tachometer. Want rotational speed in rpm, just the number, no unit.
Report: 5600
